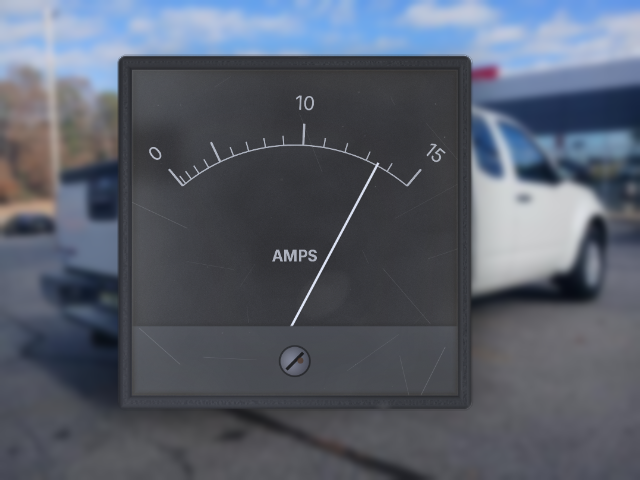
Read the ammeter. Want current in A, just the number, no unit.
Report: 13.5
